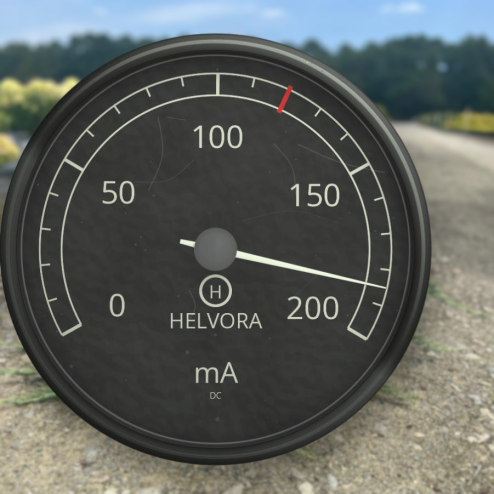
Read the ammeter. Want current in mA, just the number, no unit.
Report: 185
